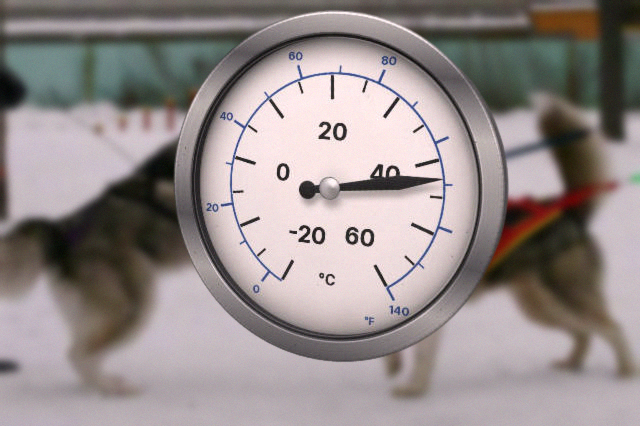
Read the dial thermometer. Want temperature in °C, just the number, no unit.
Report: 42.5
